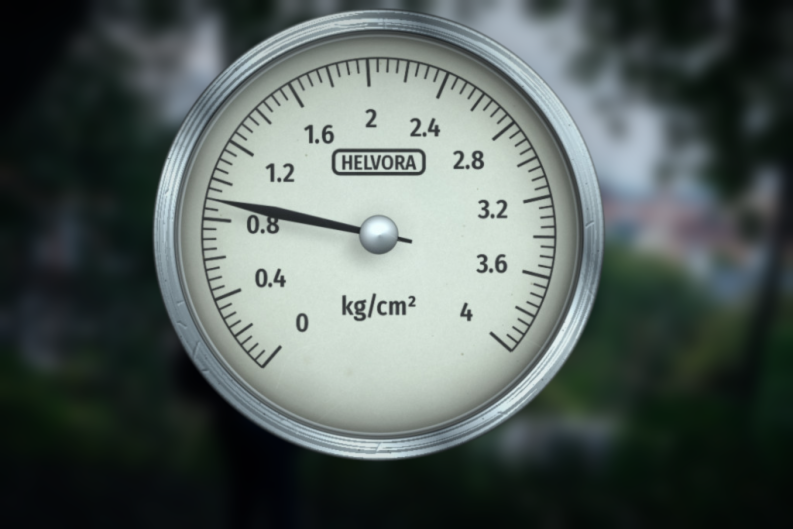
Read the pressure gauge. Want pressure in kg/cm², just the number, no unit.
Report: 0.9
